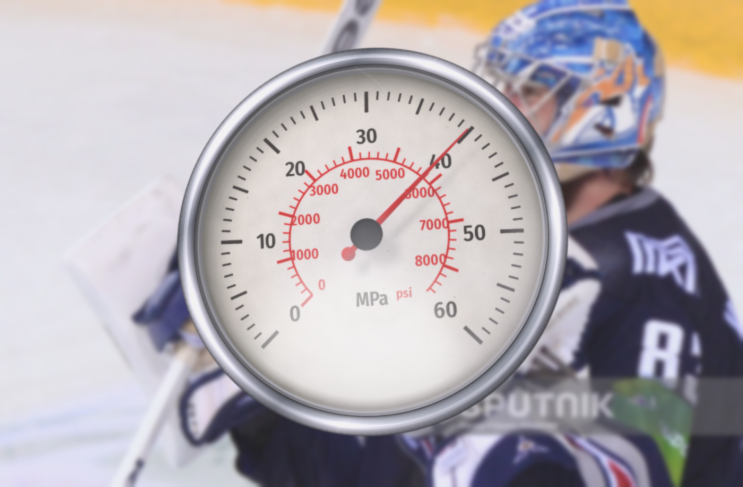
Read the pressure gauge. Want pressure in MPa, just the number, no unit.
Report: 40
